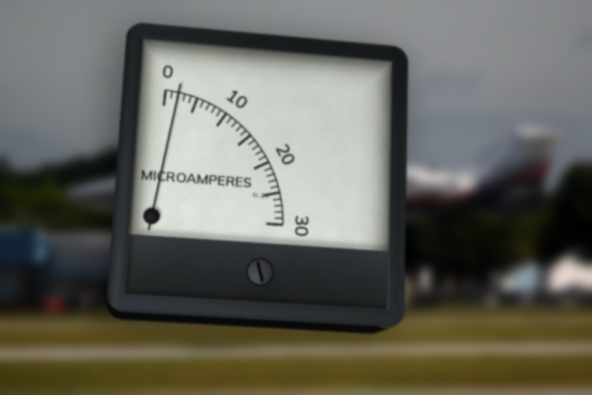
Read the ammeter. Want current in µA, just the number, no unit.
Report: 2
